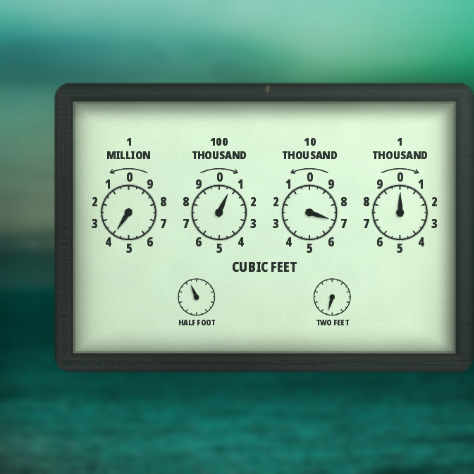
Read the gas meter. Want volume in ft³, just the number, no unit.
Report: 407000
